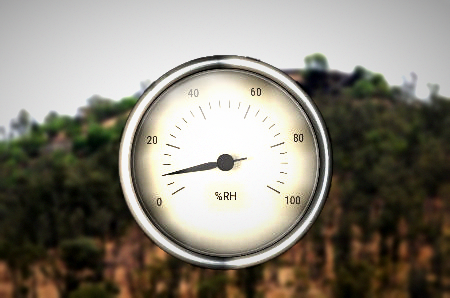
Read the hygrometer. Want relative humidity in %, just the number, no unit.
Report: 8
